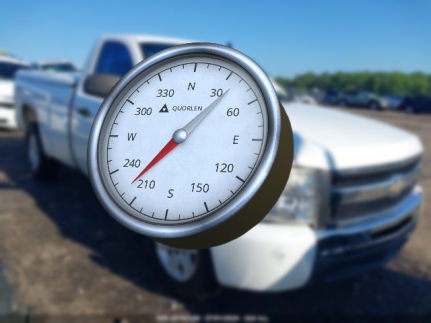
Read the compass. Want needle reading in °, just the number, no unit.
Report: 220
